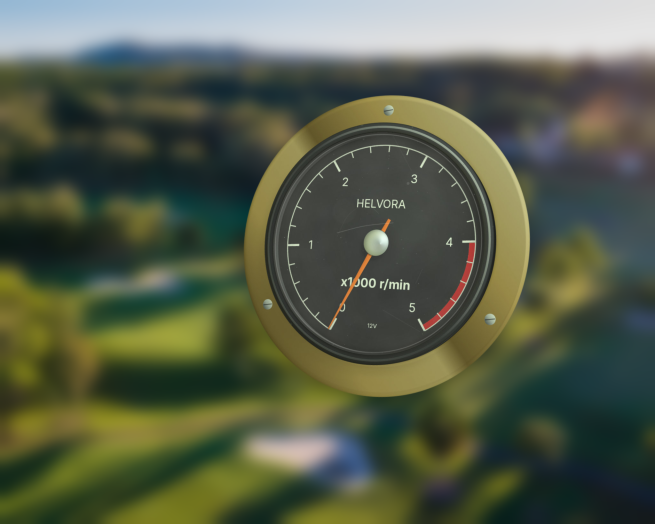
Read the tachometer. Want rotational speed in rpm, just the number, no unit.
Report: 0
